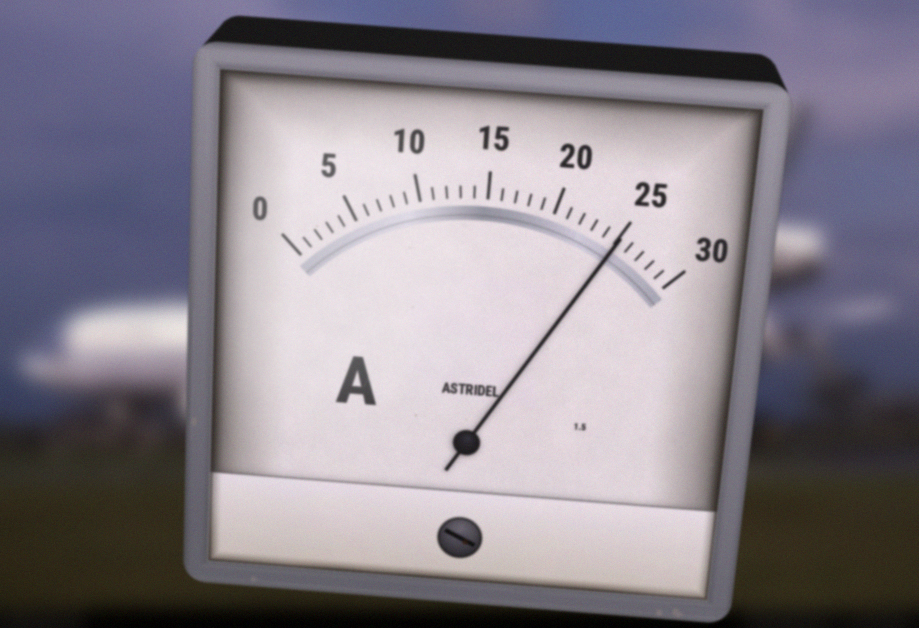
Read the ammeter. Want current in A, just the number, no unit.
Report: 25
